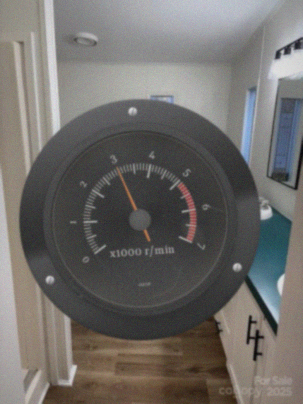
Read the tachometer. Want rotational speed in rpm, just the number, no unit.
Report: 3000
